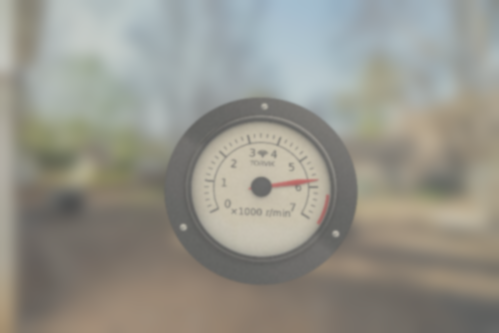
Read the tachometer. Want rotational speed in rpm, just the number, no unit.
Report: 5800
